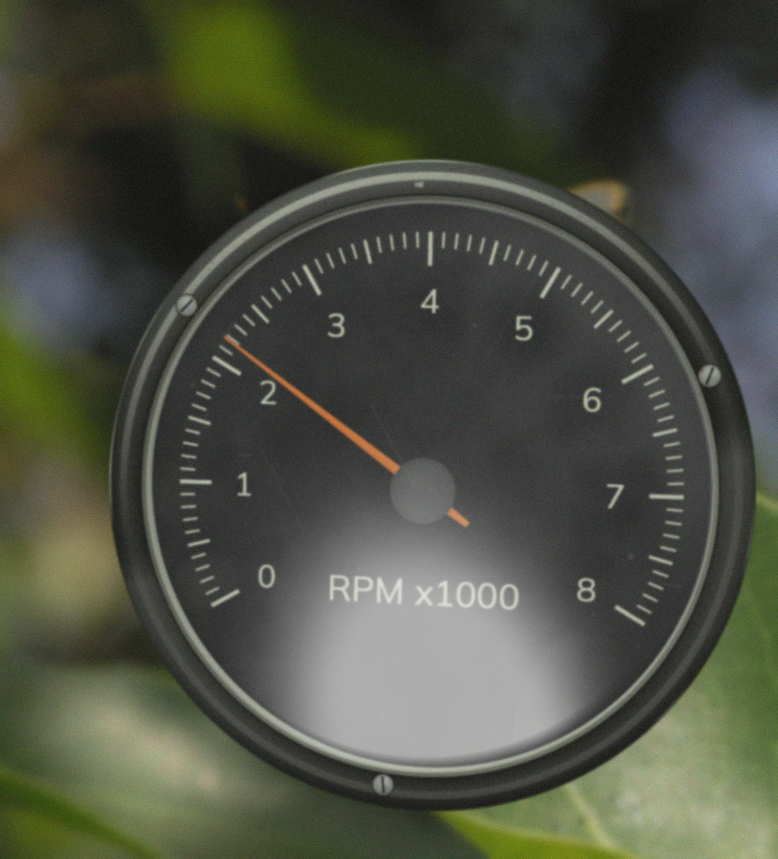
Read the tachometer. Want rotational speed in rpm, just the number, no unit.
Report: 2200
